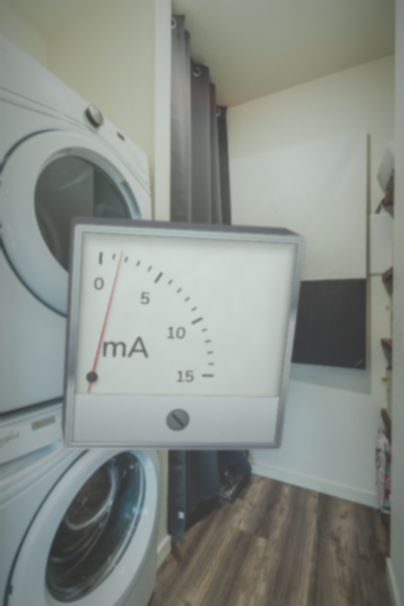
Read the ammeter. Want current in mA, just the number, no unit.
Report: 1.5
